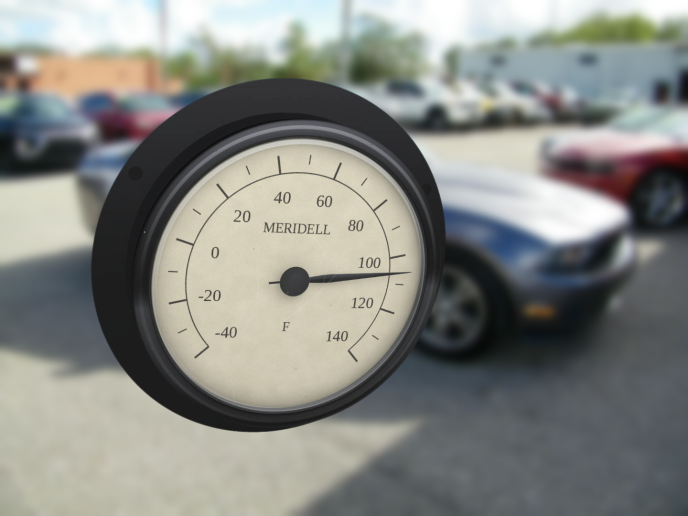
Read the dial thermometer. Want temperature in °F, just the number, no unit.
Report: 105
